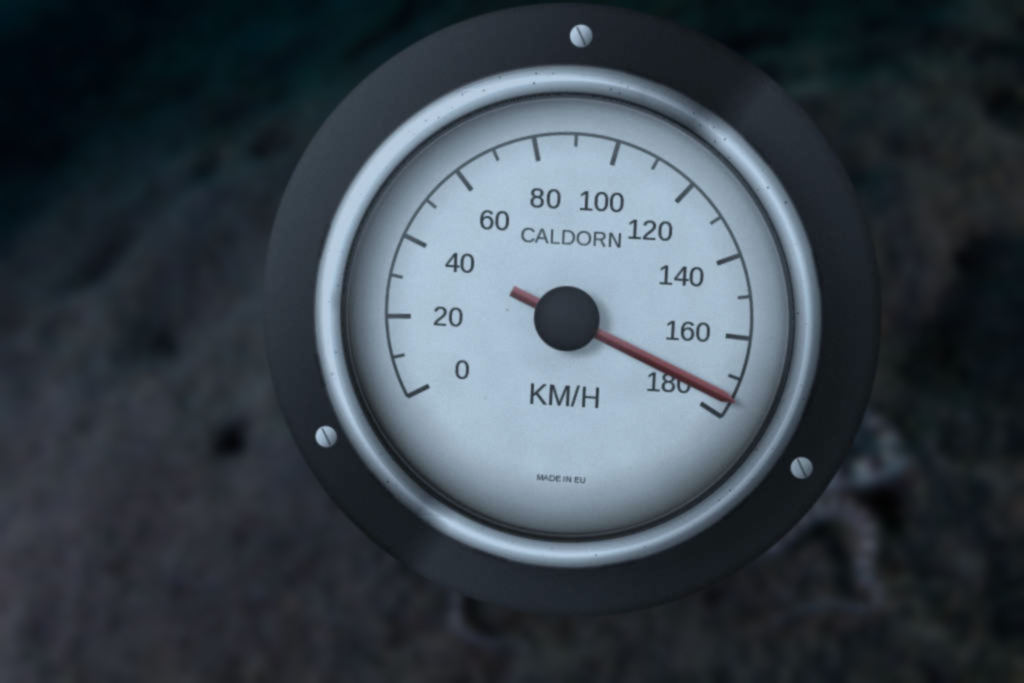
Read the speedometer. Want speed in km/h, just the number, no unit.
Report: 175
